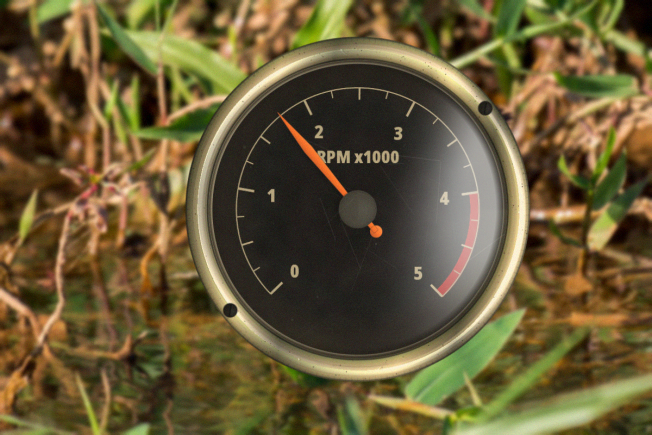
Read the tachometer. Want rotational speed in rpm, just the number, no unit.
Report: 1750
